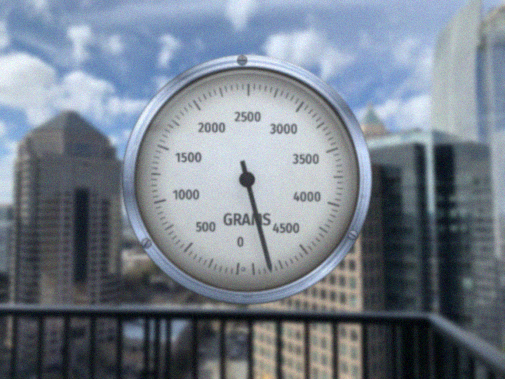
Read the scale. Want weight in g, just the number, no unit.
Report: 4850
